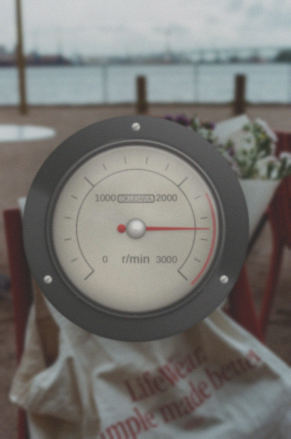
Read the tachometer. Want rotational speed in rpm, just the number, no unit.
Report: 2500
